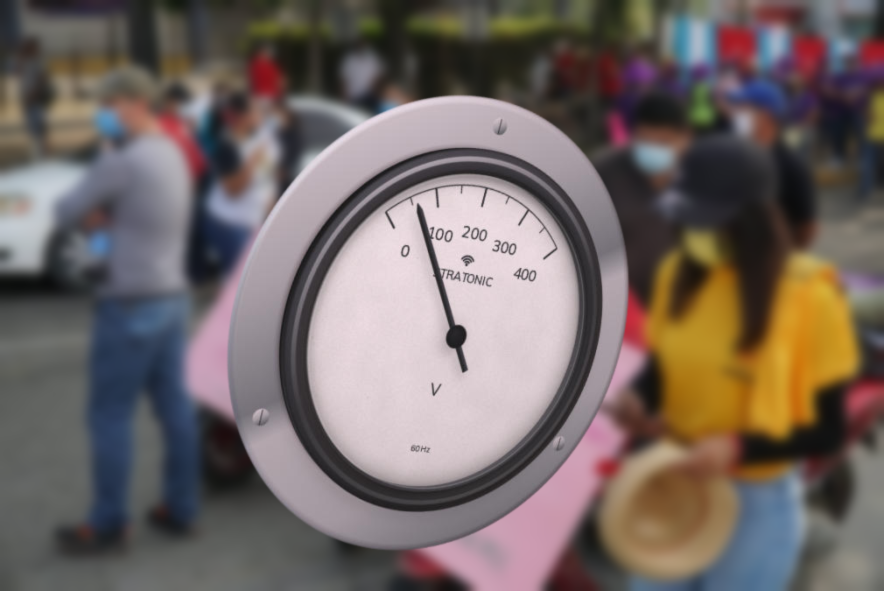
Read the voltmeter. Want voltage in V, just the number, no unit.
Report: 50
